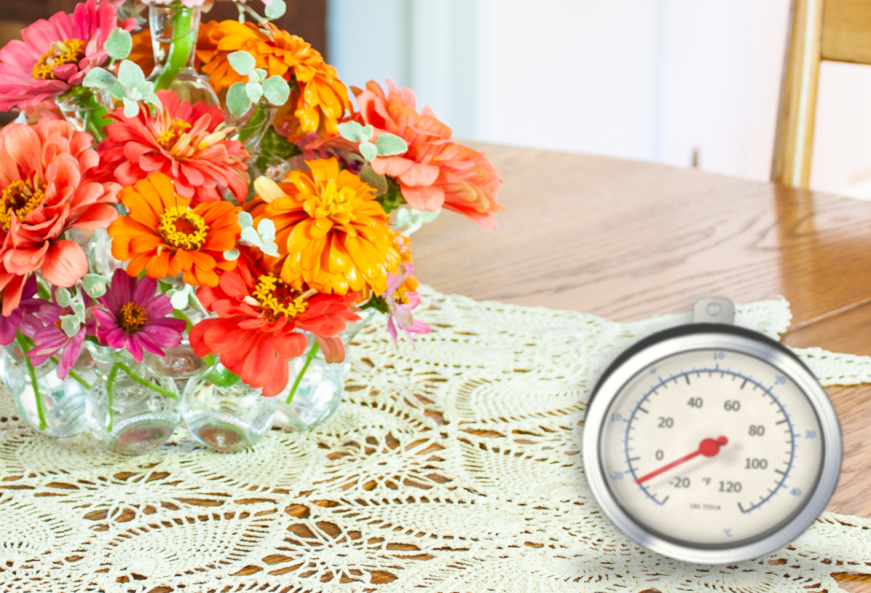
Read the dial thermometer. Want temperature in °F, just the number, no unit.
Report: -8
